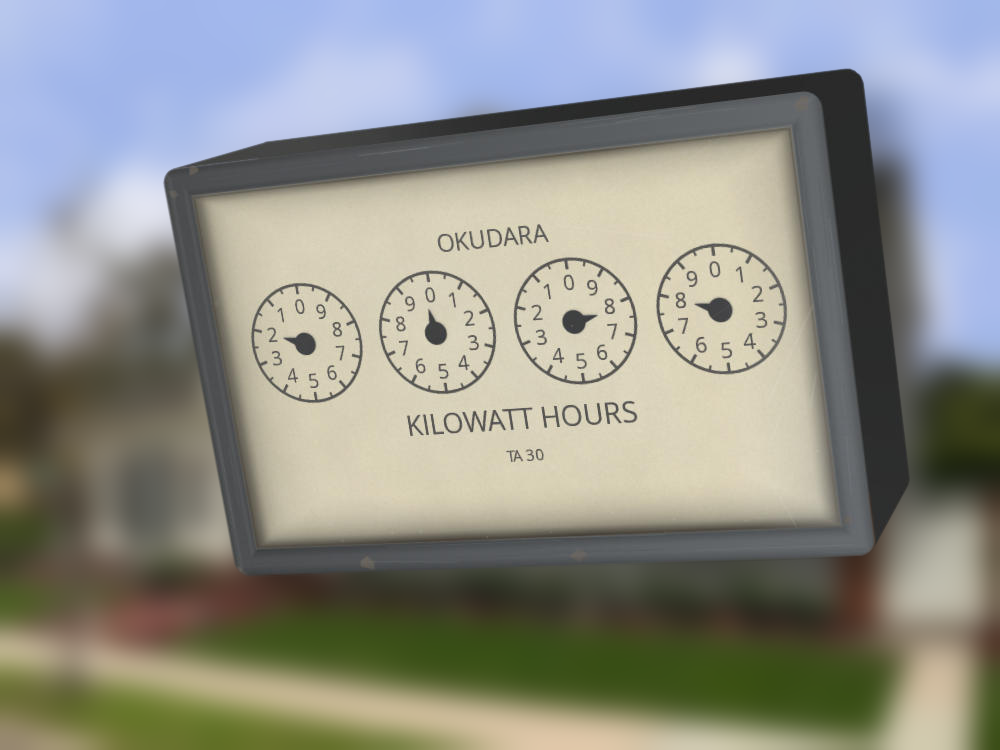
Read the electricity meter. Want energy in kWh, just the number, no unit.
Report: 1978
